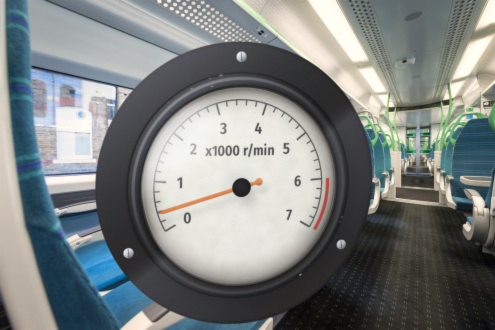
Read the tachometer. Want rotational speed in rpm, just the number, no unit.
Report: 400
